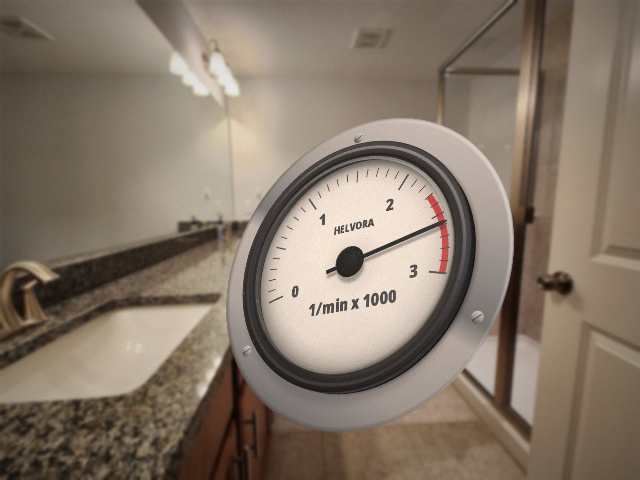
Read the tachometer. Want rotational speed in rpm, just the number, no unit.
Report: 2600
